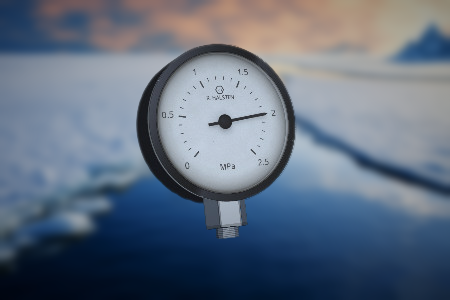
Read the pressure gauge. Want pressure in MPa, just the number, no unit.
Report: 2
